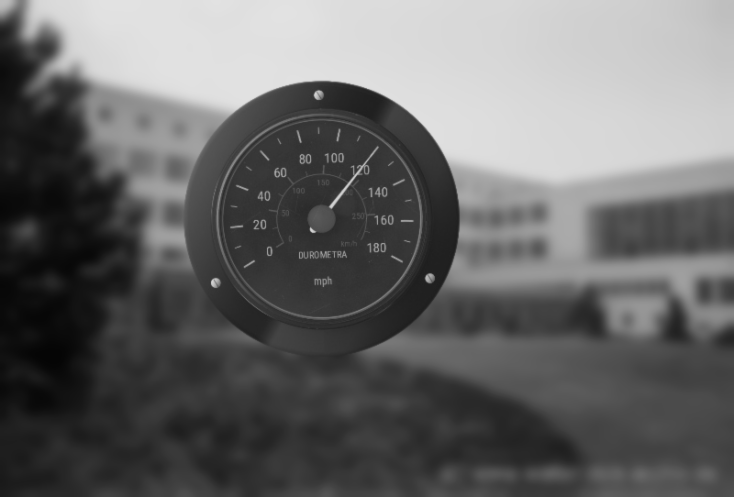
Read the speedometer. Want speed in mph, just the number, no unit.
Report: 120
